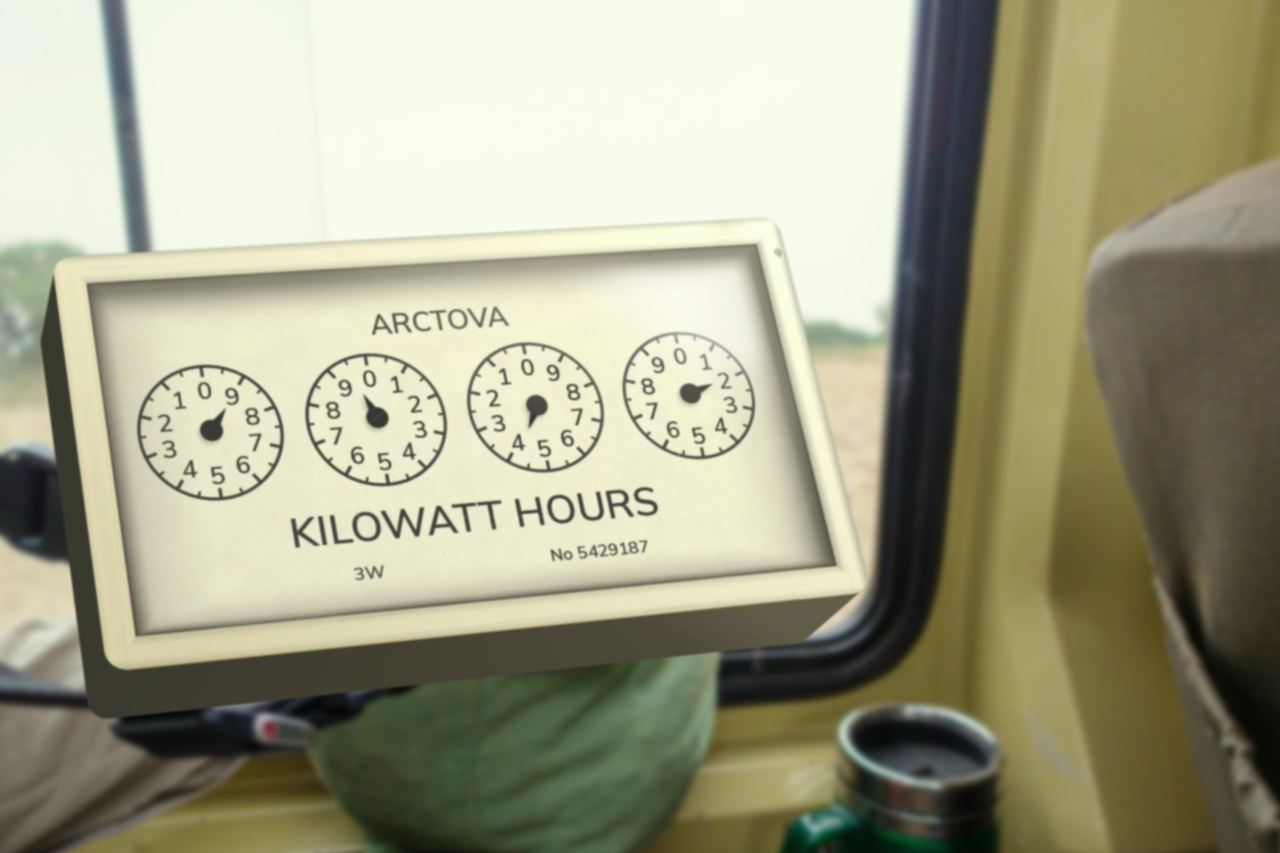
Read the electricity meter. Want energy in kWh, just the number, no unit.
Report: 8942
